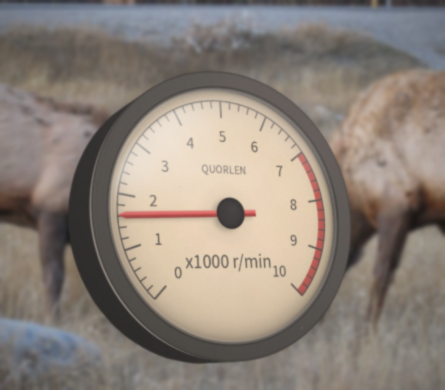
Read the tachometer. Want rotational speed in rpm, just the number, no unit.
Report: 1600
